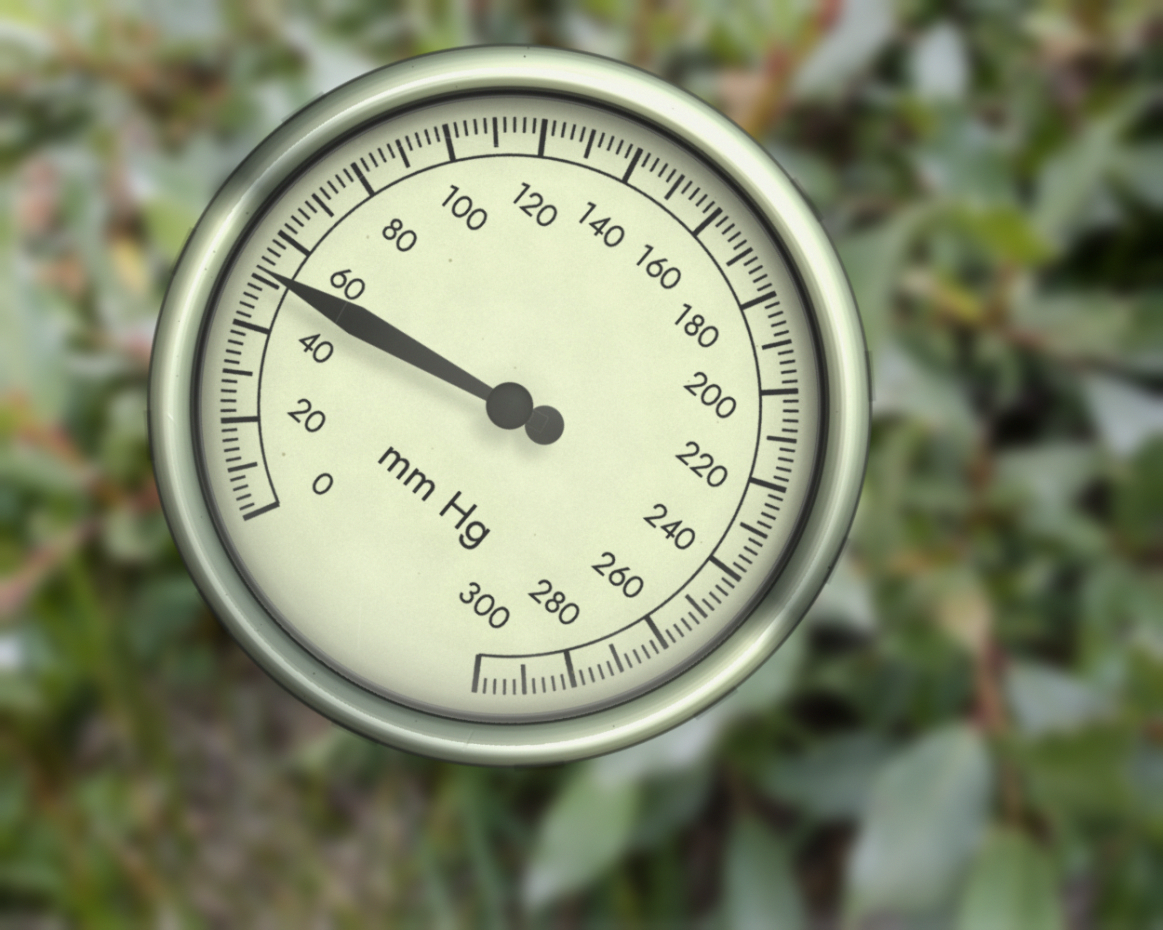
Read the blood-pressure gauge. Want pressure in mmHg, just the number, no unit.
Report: 52
